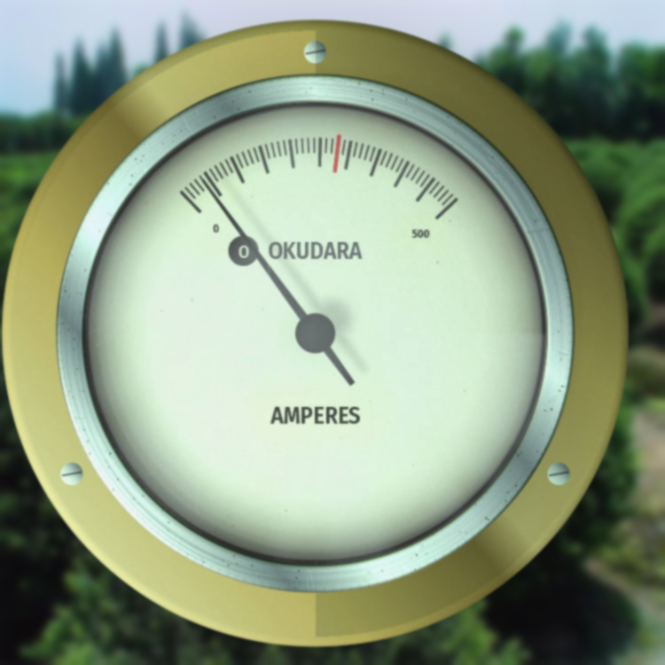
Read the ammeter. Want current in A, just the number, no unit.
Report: 40
